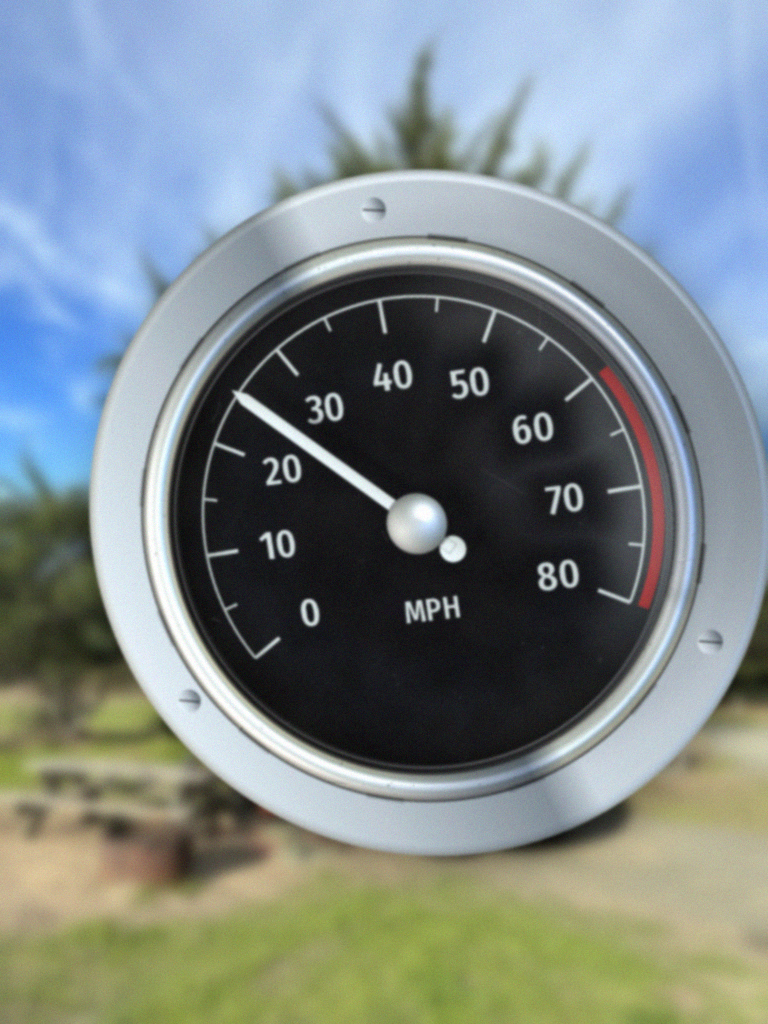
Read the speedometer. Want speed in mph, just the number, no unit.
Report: 25
